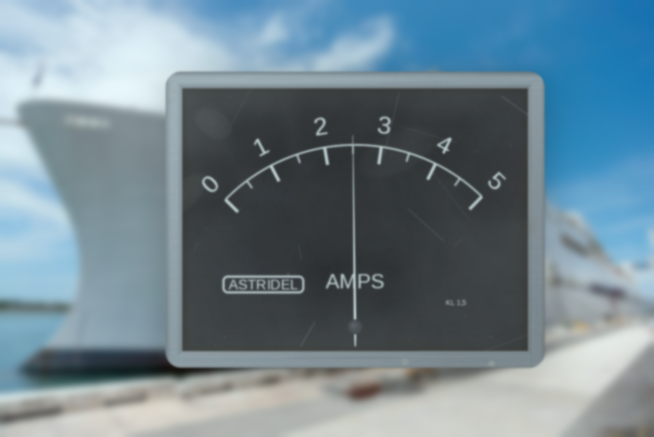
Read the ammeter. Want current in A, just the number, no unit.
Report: 2.5
